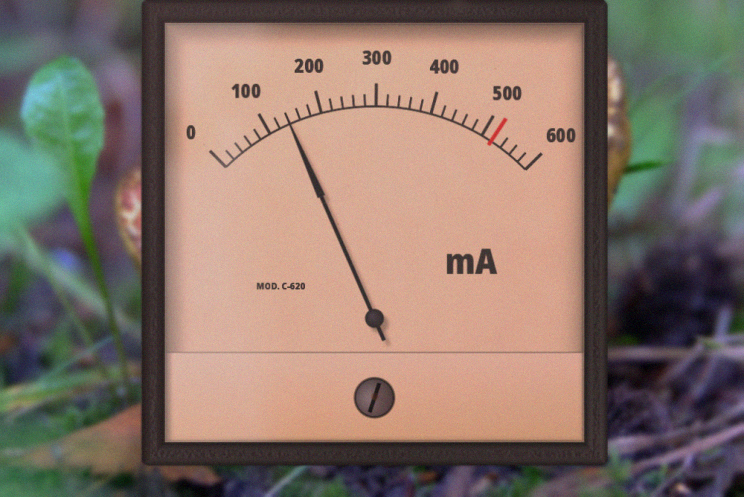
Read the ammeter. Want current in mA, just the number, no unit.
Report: 140
